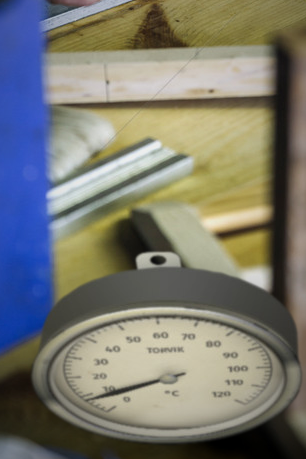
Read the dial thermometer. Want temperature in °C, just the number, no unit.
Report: 10
